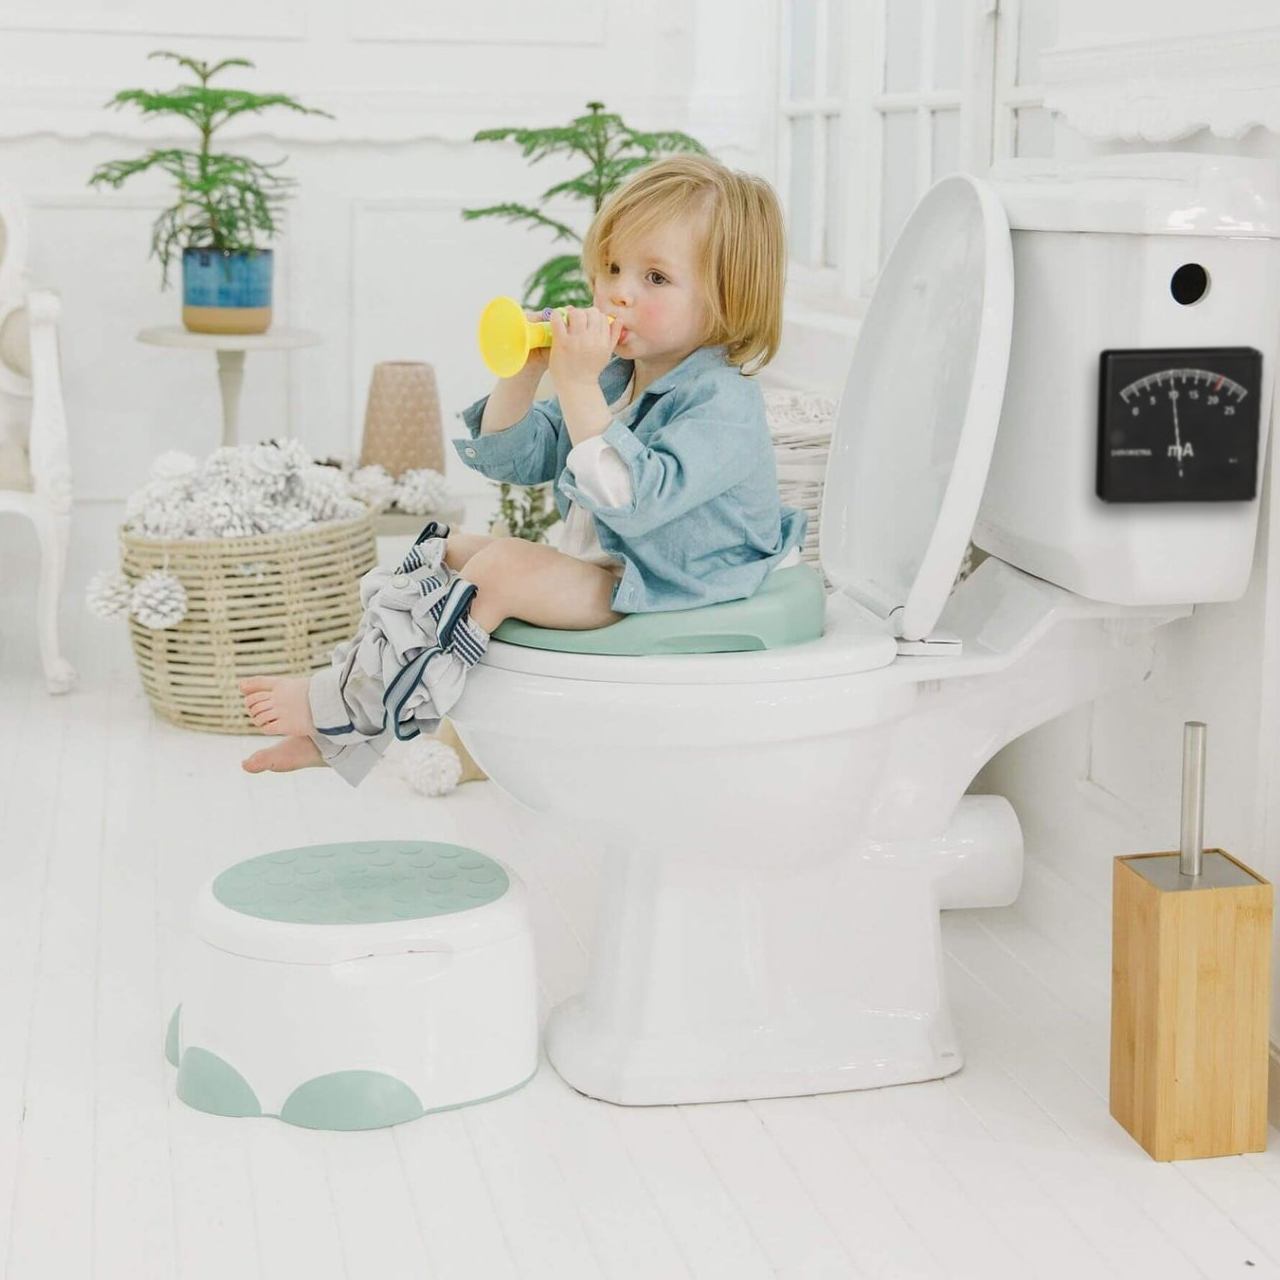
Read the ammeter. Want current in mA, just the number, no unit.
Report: 10
